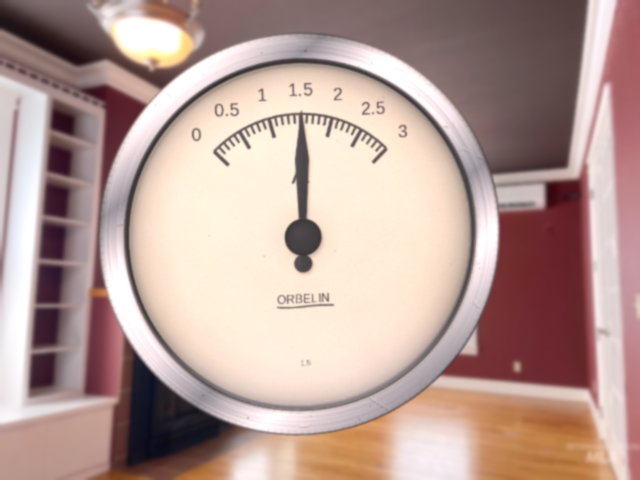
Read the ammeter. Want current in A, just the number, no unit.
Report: 1.5
